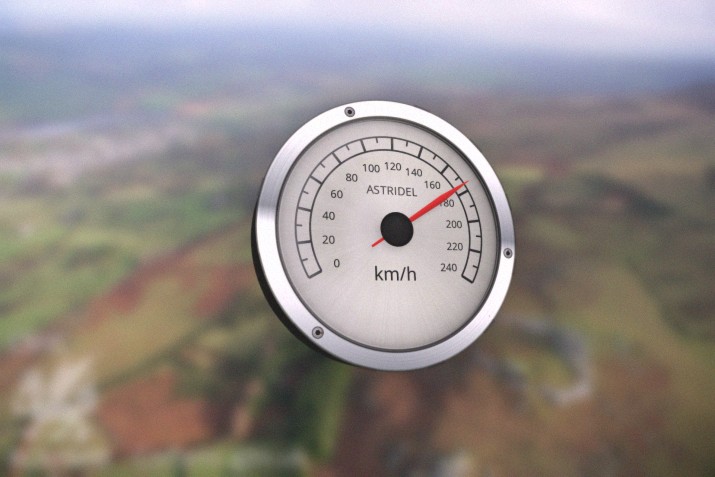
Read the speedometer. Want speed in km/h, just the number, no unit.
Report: 175
